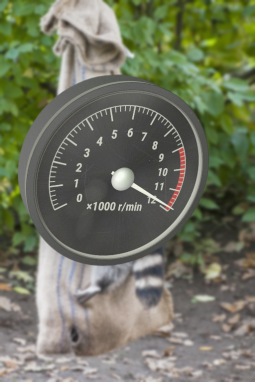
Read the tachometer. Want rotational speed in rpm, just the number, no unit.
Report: 11800
